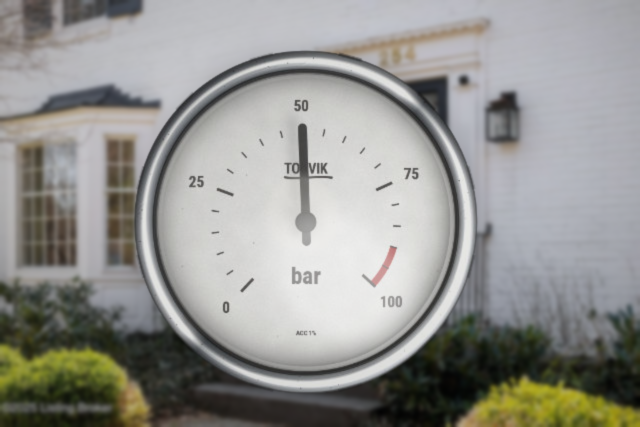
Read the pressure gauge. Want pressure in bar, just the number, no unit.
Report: 50
